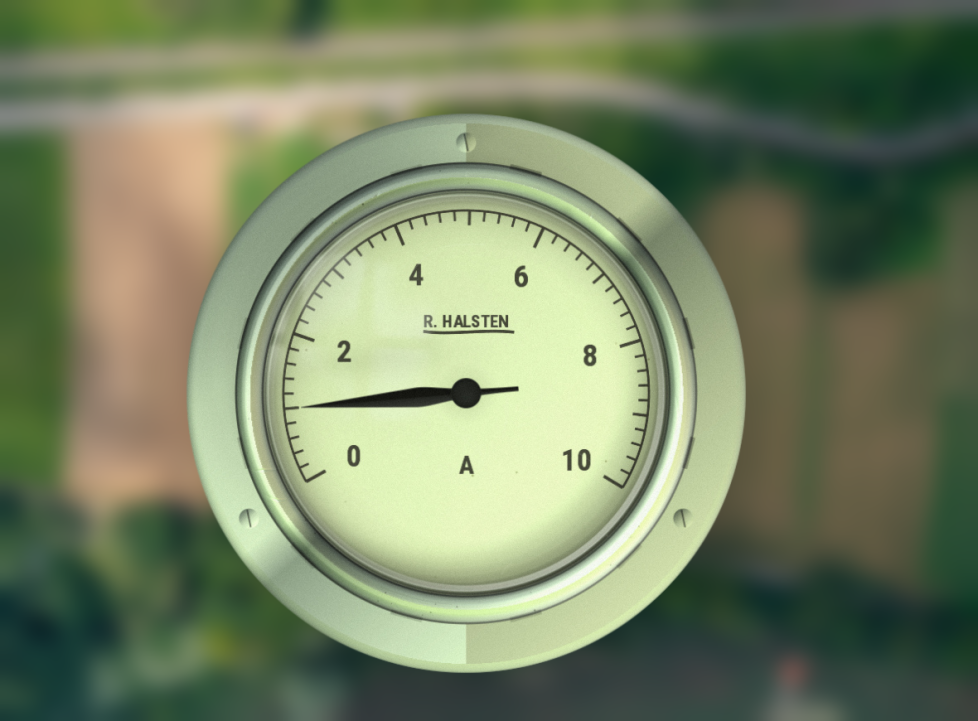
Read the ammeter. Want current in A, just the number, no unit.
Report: 1
